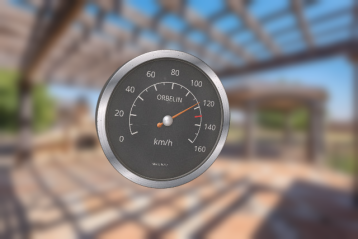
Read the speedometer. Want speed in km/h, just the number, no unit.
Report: 115
